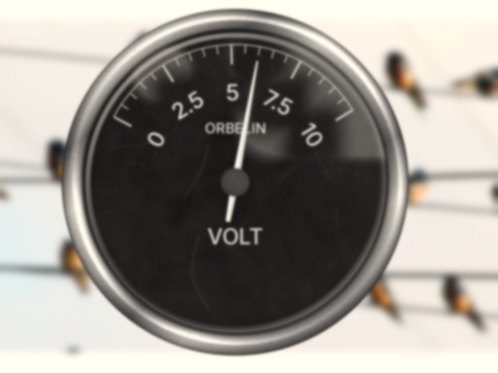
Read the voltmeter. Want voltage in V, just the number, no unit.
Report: 6
